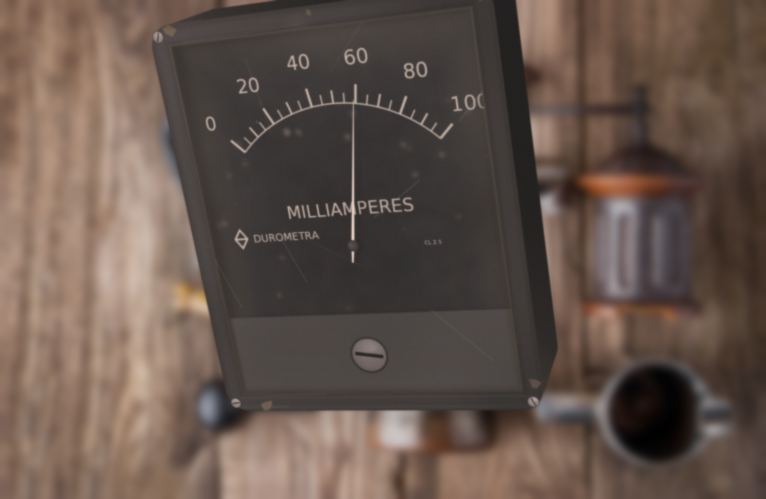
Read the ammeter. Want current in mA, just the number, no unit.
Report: 60
